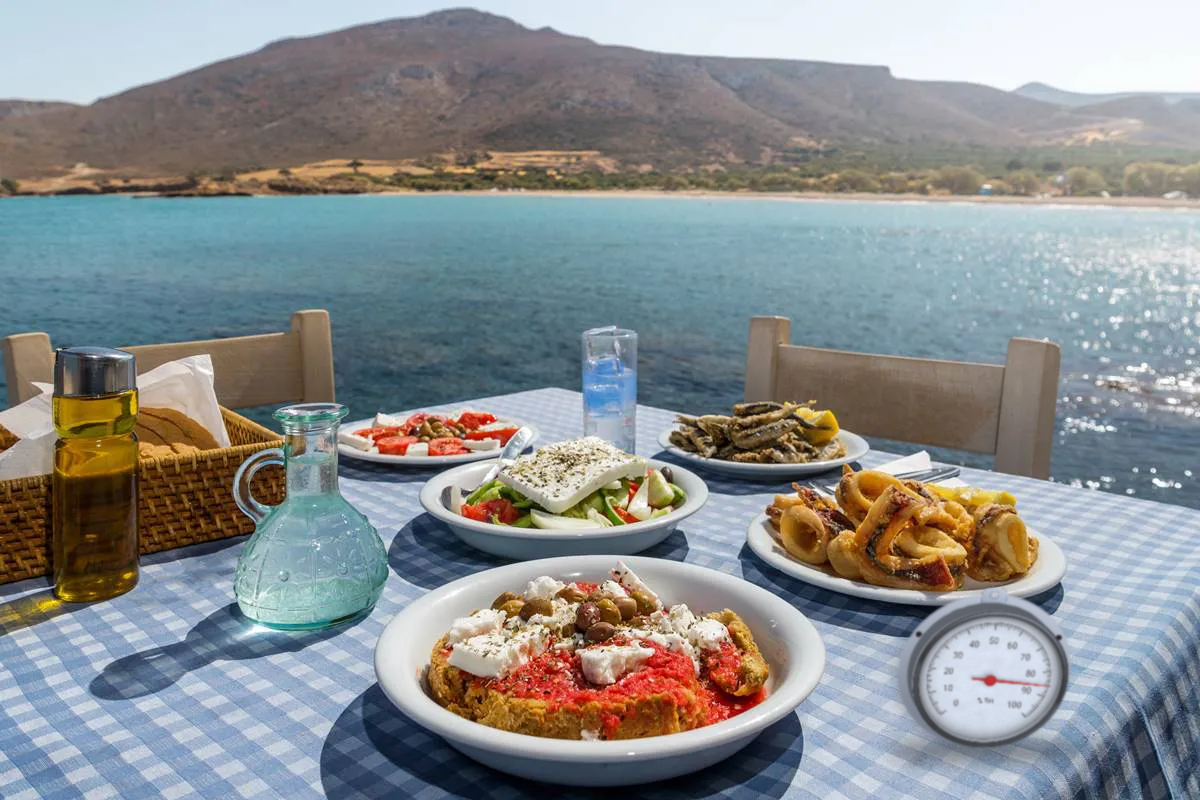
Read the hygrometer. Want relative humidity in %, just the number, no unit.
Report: 85
